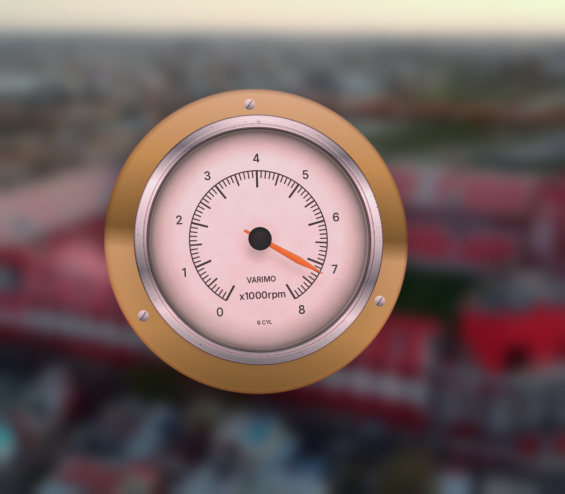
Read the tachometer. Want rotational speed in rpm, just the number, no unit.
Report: 7200
